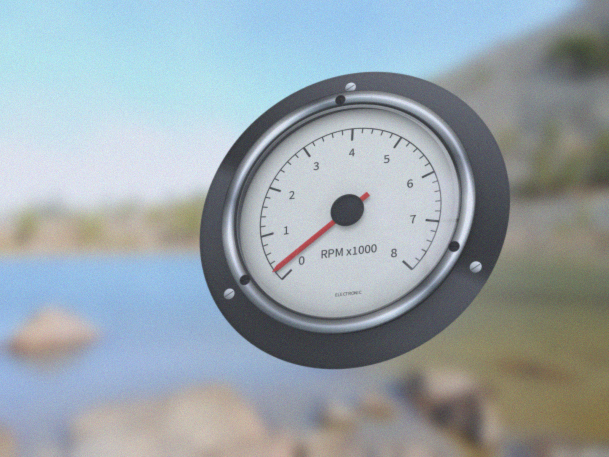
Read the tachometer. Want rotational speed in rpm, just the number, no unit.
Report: 200
